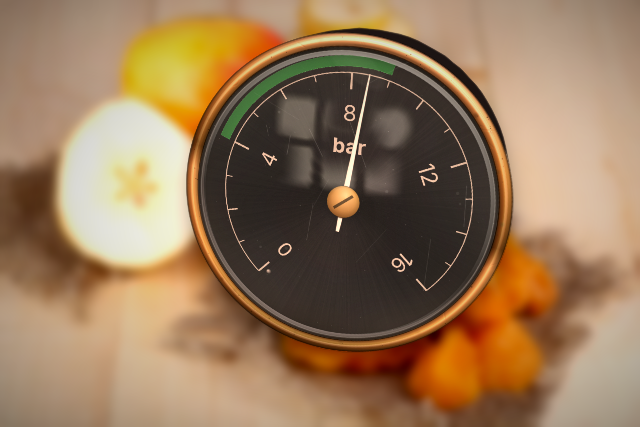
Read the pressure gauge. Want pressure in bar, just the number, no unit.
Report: 8.5
